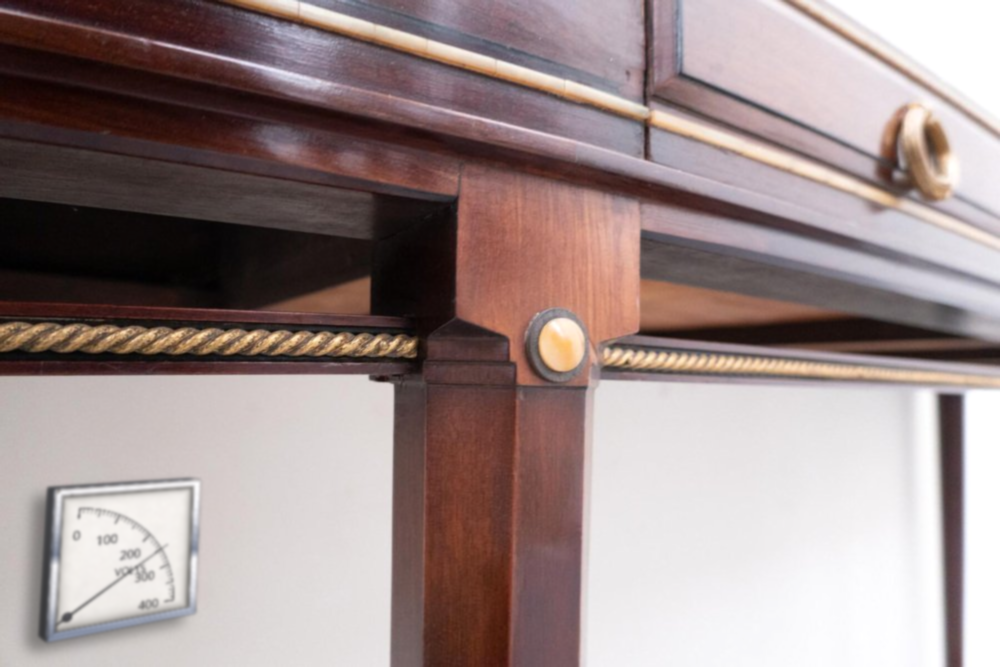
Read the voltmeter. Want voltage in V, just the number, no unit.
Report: 250
